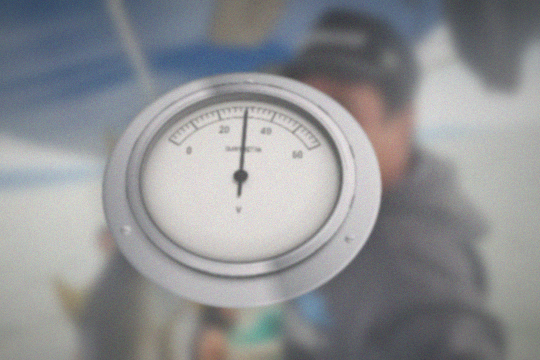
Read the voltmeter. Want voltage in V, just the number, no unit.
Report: 30
